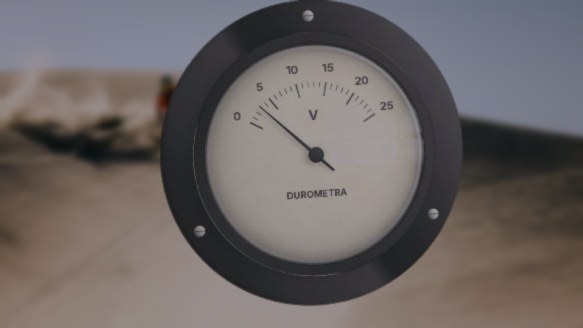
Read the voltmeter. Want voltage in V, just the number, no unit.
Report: 3
